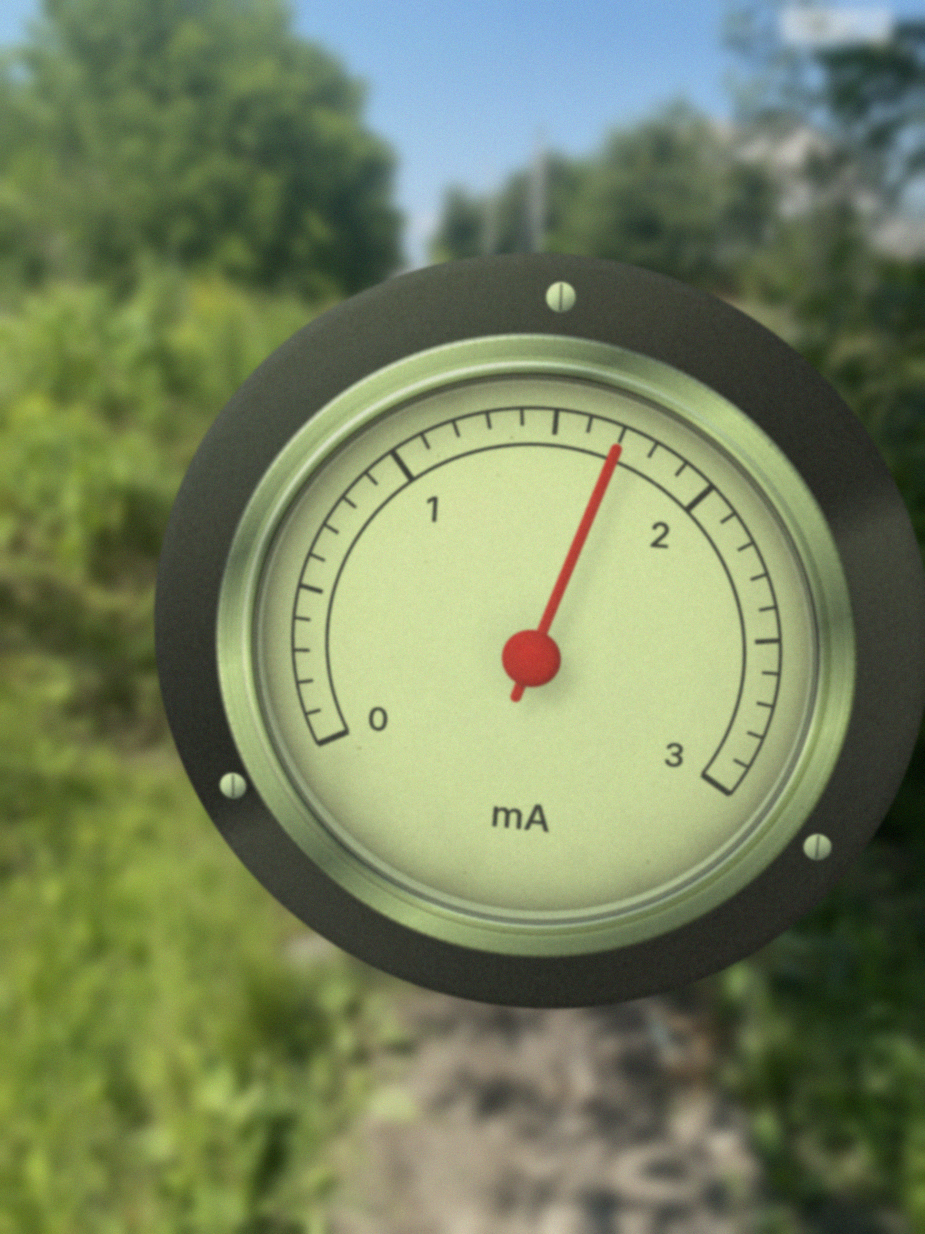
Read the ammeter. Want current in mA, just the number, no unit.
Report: 1.7
